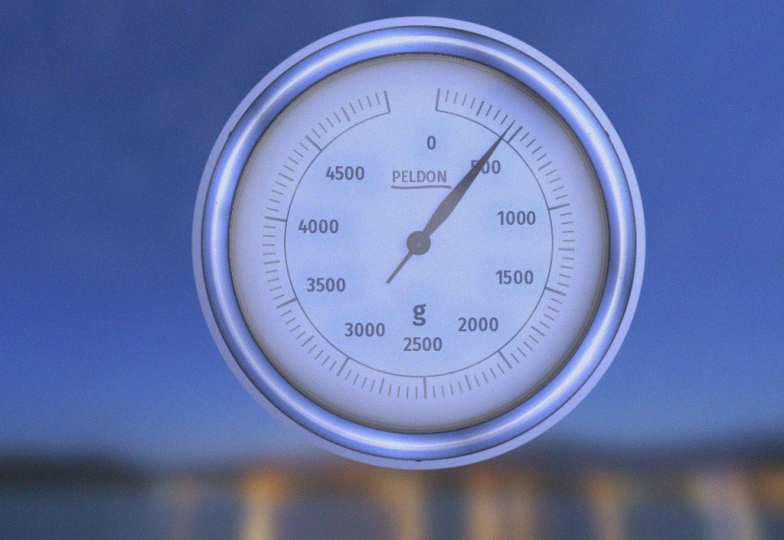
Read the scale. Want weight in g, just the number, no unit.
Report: 450
